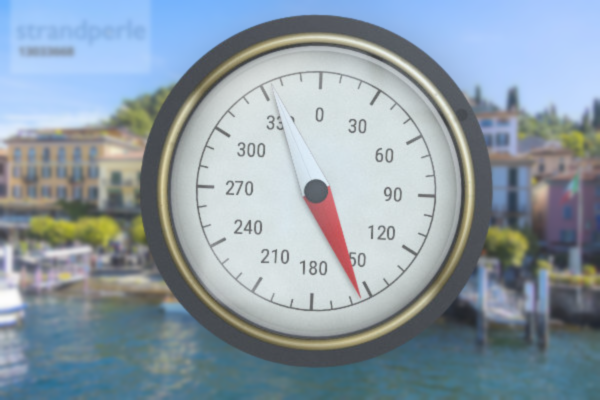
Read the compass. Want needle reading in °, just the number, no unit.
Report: 155
